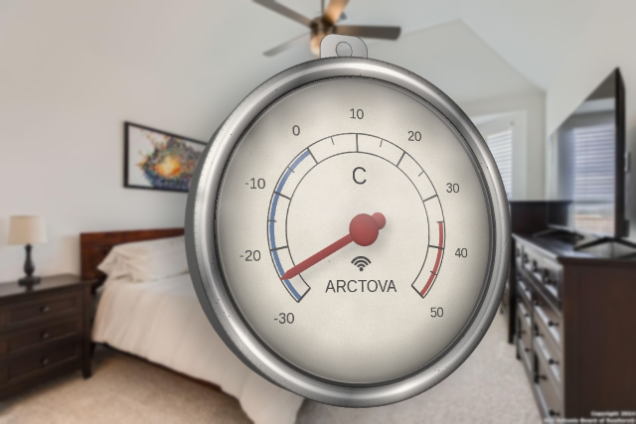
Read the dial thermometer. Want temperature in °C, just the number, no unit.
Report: -25
